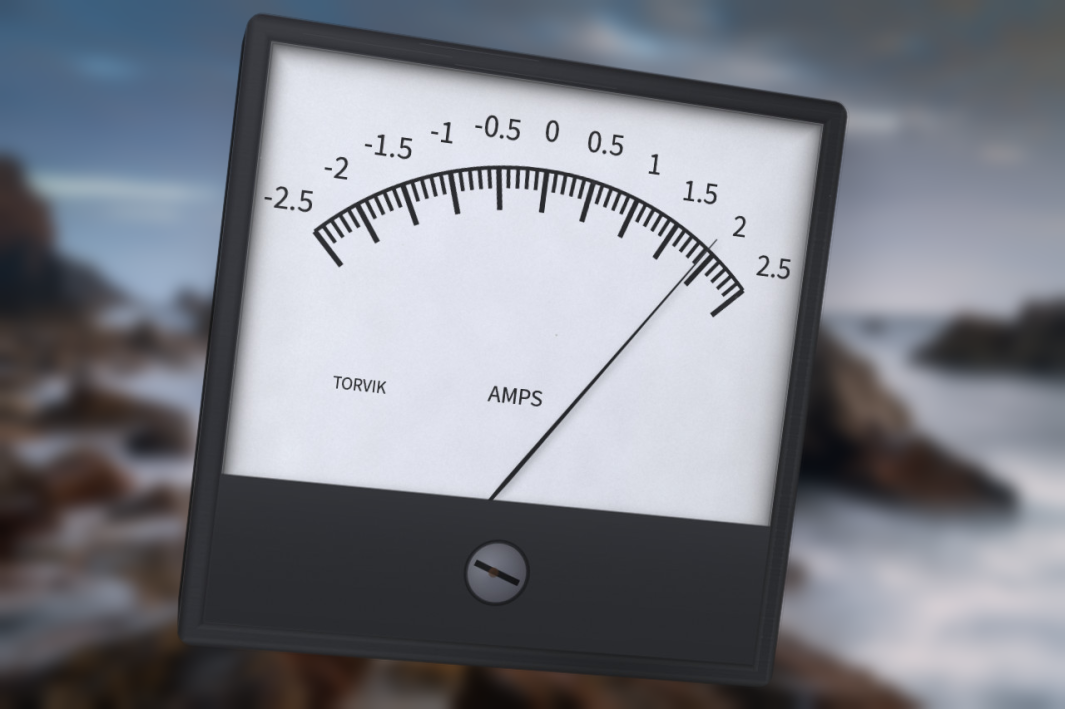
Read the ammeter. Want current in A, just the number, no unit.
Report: 1.9
